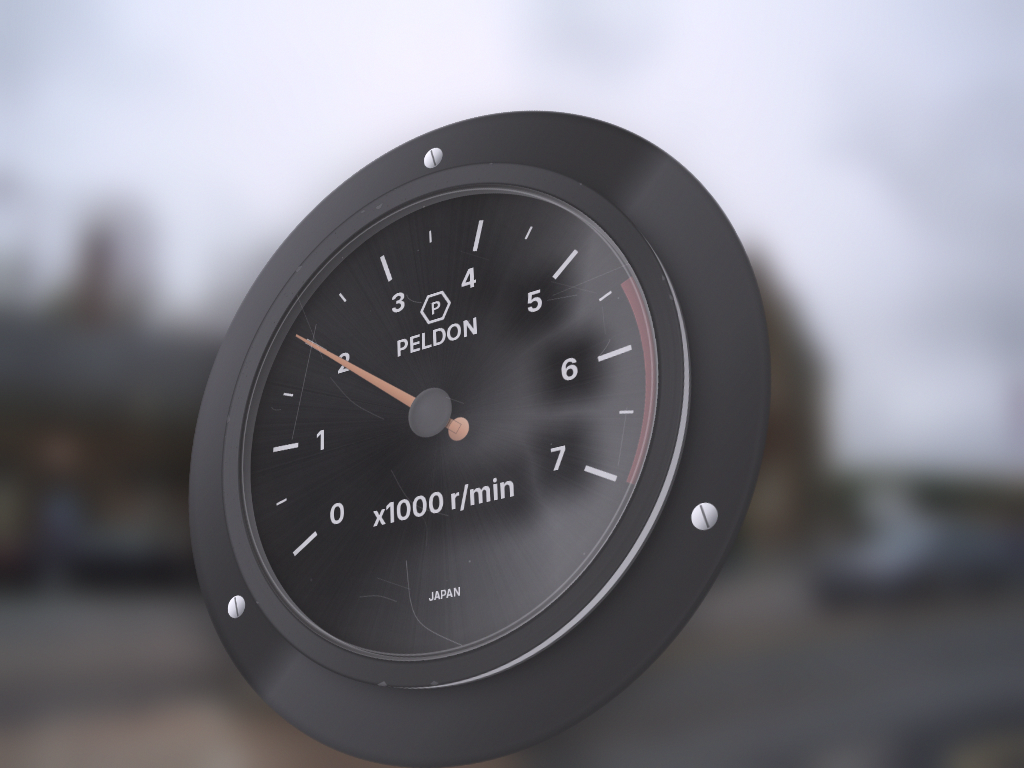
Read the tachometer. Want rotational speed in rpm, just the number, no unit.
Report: 2000
